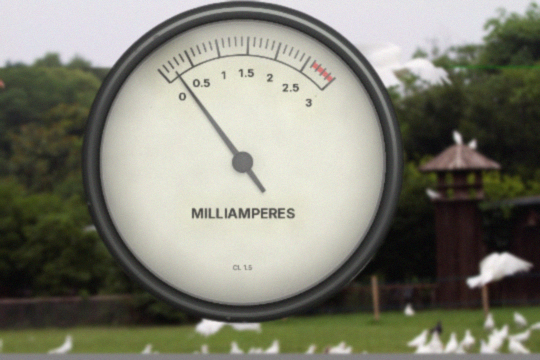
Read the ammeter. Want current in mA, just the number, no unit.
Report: 0.2
